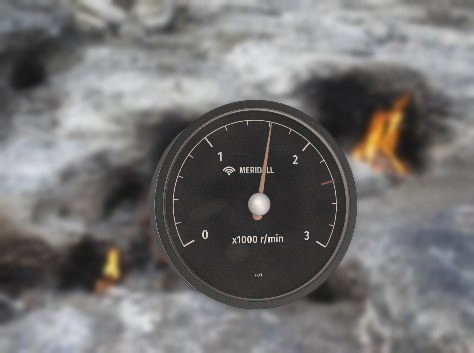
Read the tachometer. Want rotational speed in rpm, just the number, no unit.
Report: 1600
